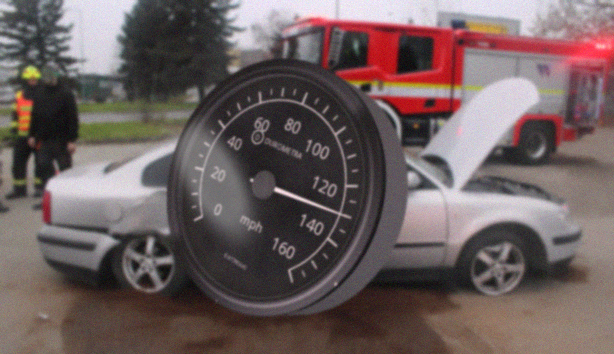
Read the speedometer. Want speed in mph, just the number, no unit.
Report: 130
